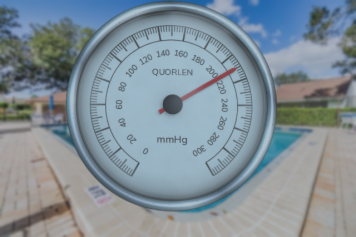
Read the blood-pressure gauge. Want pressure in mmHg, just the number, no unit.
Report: 210
